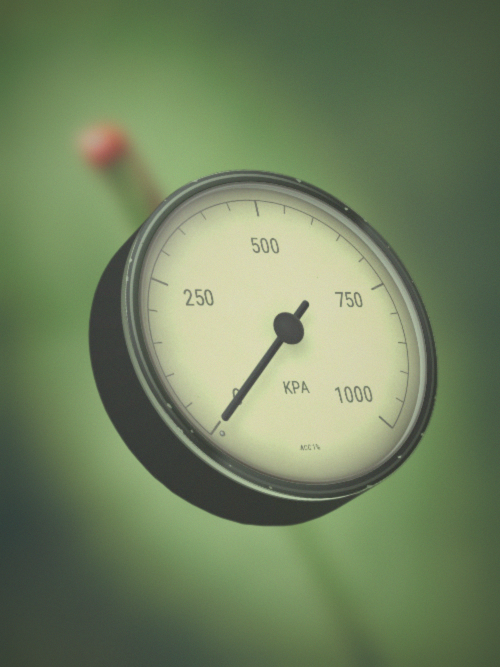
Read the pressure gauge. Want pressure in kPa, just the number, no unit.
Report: 0
